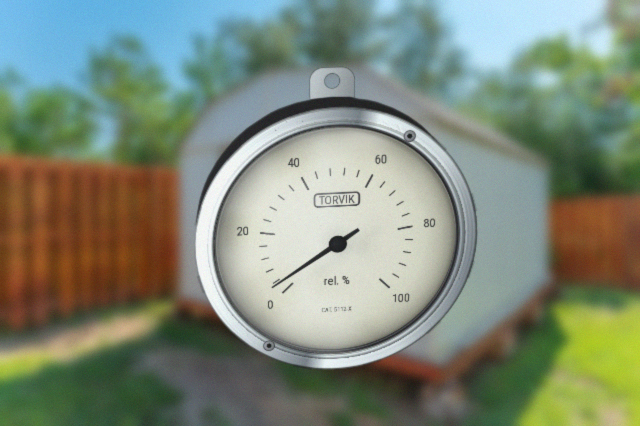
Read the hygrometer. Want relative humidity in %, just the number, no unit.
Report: 4
